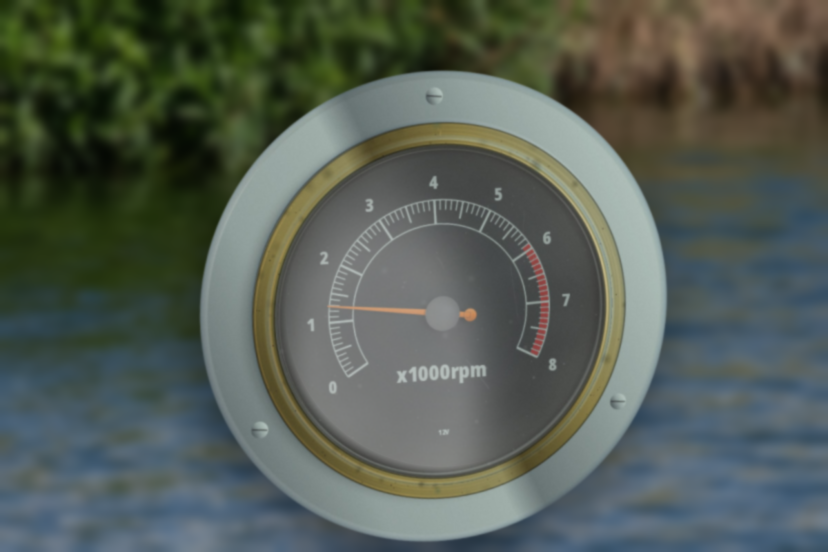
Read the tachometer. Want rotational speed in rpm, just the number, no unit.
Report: 1300
